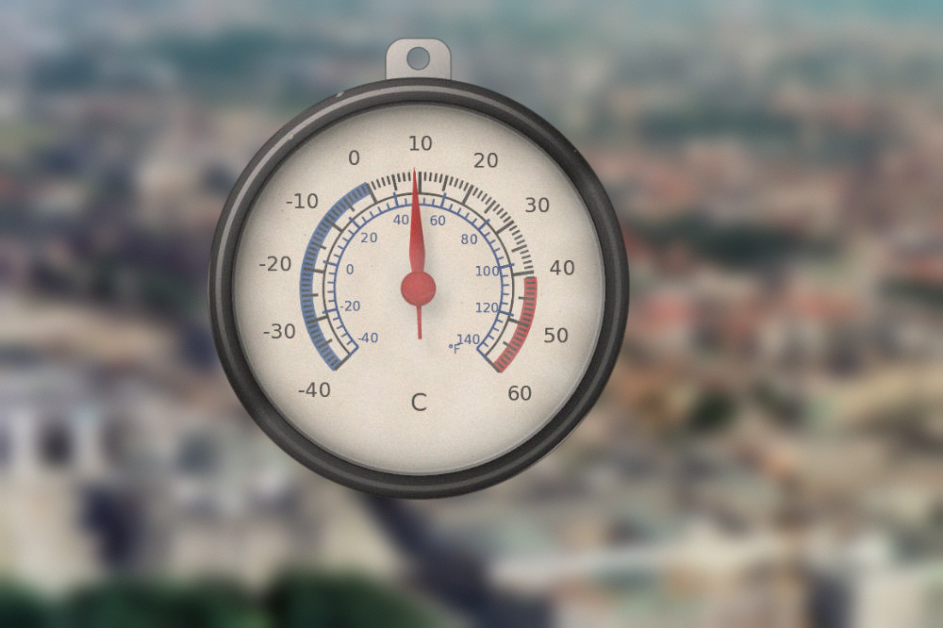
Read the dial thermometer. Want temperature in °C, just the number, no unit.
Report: 9
